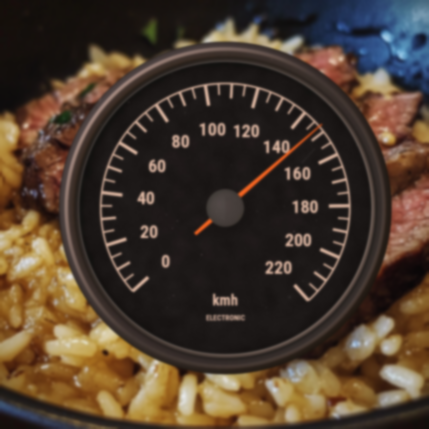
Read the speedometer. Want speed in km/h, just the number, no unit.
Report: 147.5
